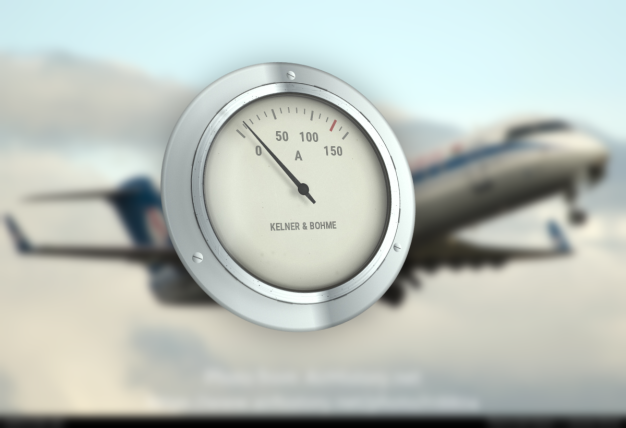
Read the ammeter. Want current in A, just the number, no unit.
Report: 10
